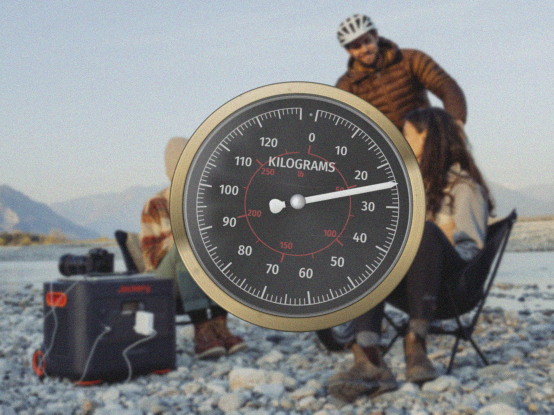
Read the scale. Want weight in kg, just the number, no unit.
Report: 25
